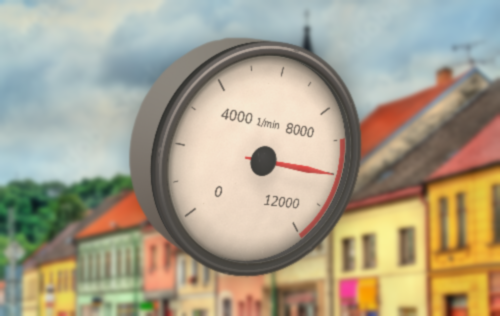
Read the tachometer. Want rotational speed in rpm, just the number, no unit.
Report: 10000
